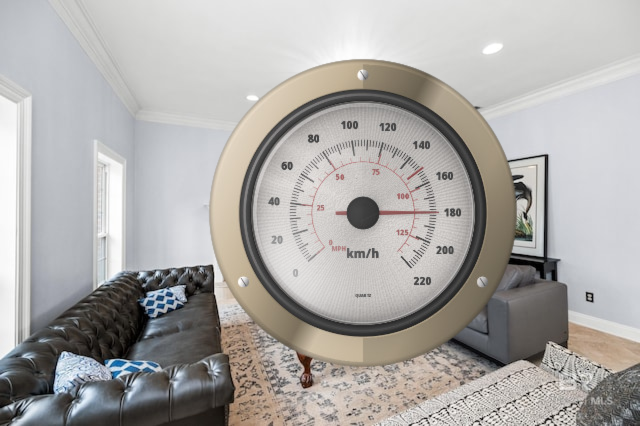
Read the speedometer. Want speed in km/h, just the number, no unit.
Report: 180
